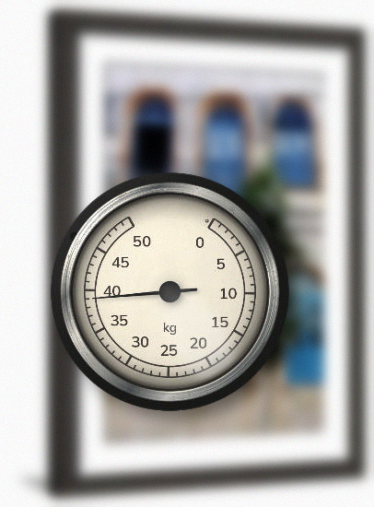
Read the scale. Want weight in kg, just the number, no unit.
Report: 39
